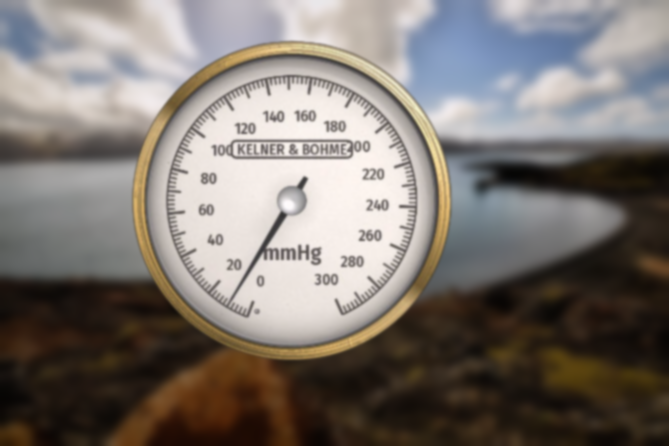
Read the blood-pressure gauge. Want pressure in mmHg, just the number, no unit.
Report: 10
